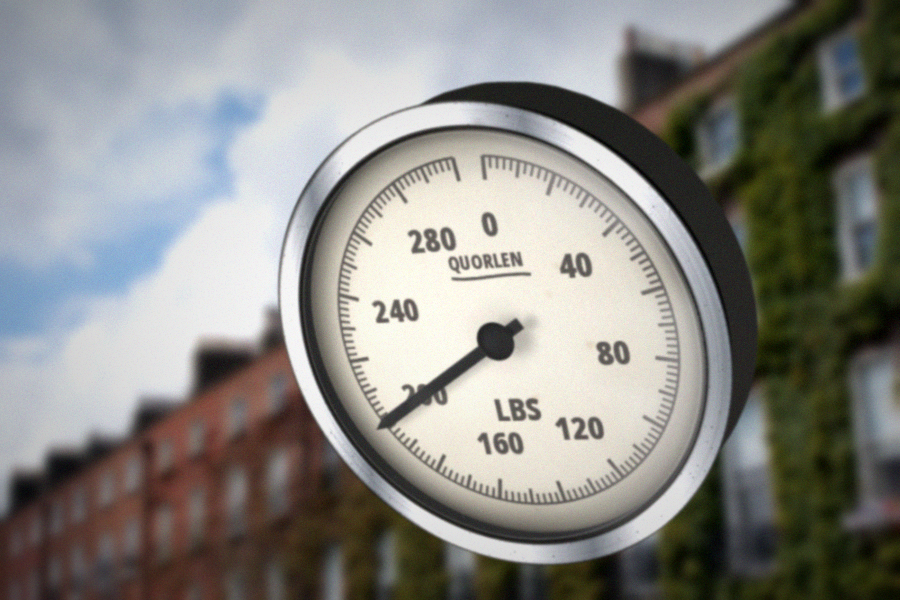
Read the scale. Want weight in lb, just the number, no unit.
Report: 200
